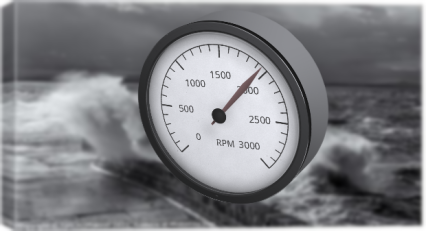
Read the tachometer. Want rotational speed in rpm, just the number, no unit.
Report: 1950
